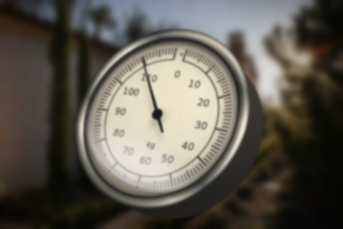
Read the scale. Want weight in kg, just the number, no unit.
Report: 110
